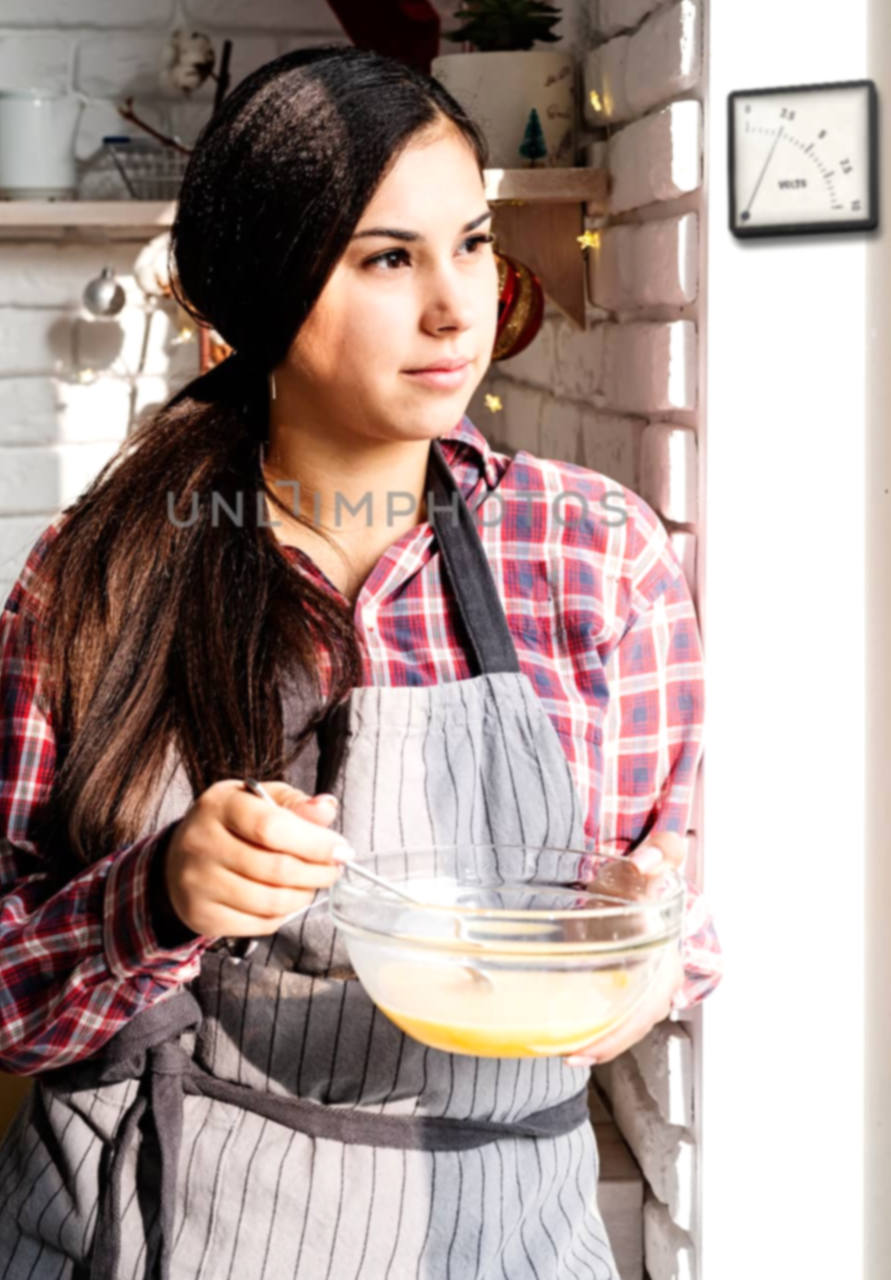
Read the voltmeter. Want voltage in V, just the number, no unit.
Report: 2.5
